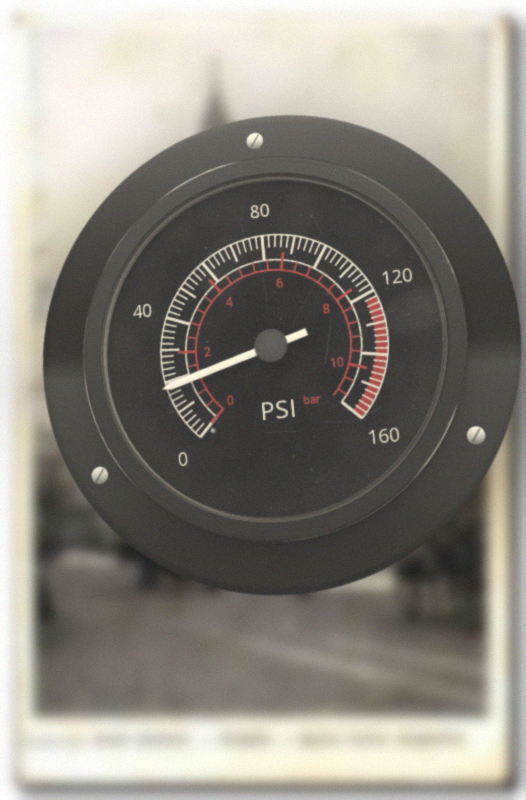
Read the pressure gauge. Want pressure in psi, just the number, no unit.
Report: 18
